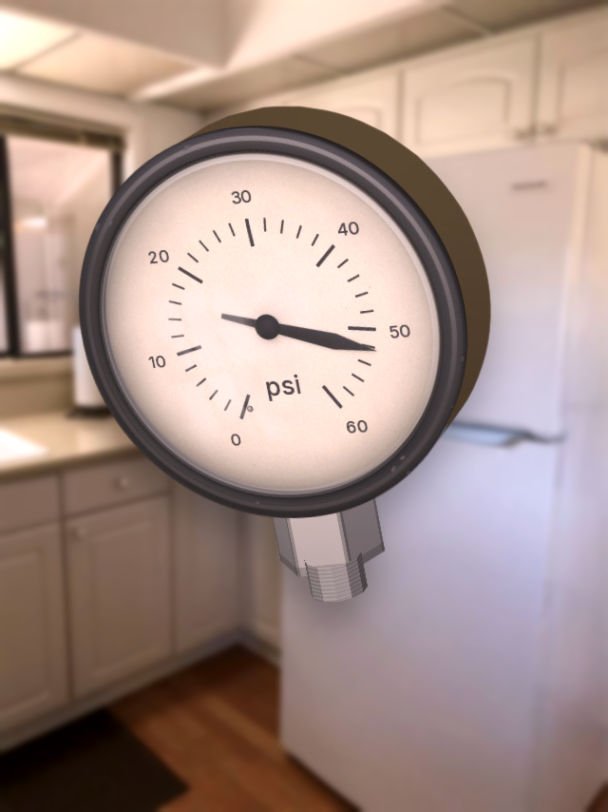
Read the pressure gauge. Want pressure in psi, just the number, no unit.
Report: 52
